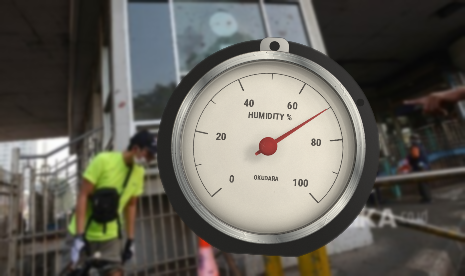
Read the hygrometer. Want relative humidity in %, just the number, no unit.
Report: 70
